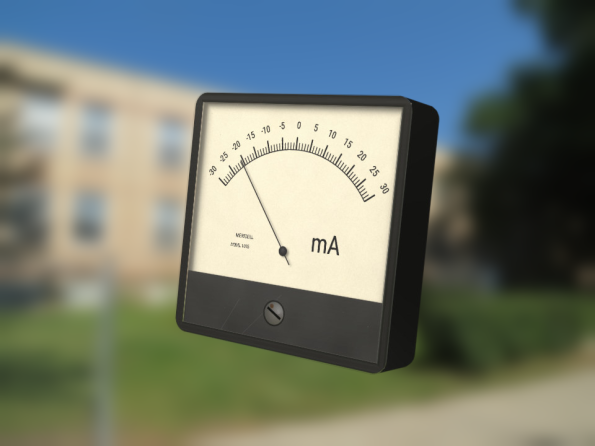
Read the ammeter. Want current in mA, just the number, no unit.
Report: -20
